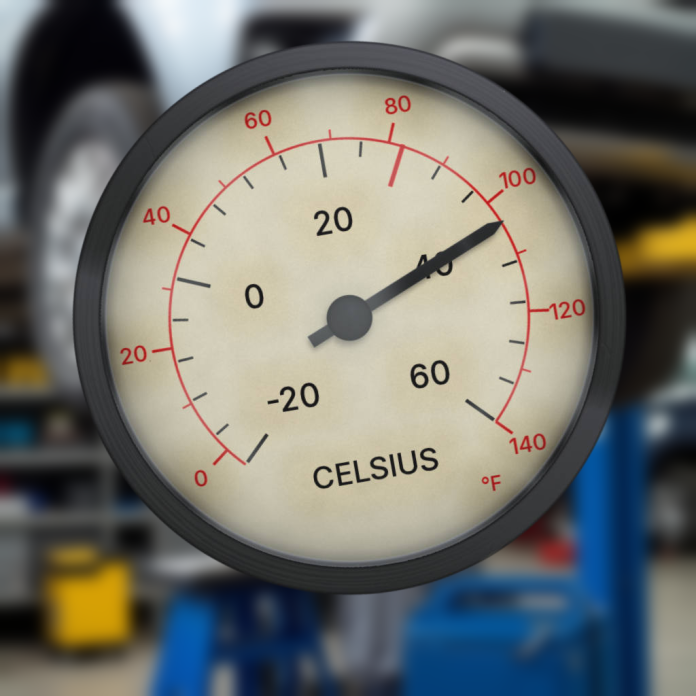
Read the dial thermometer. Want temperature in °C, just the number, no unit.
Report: 40
